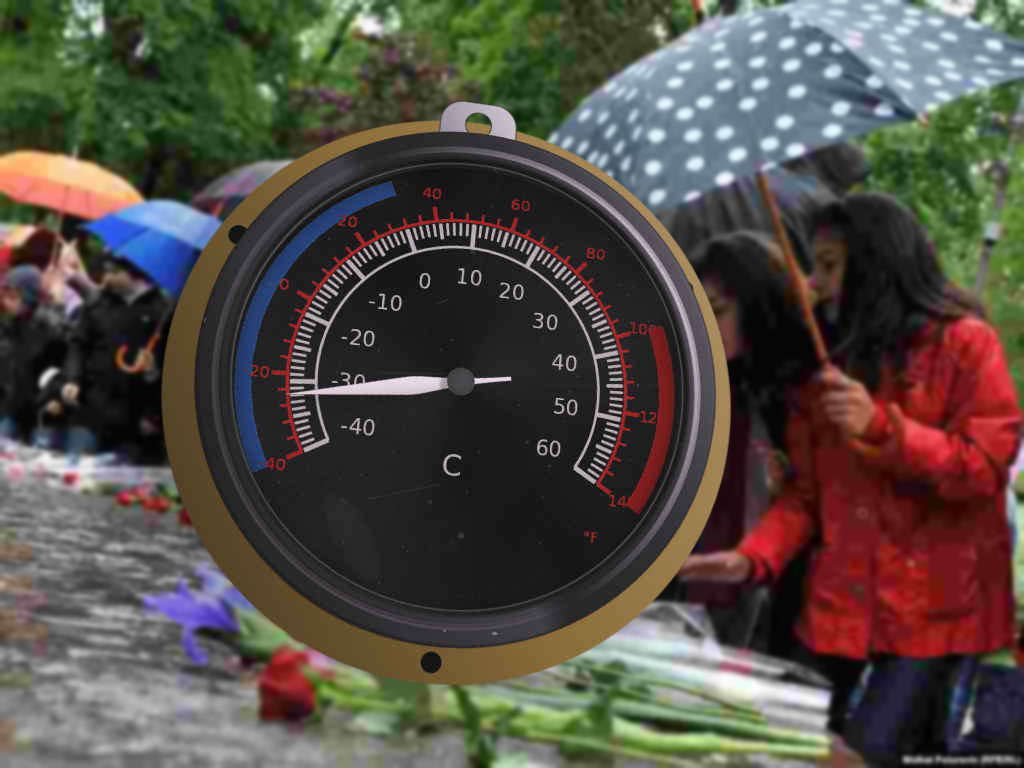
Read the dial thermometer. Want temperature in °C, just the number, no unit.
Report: -32
